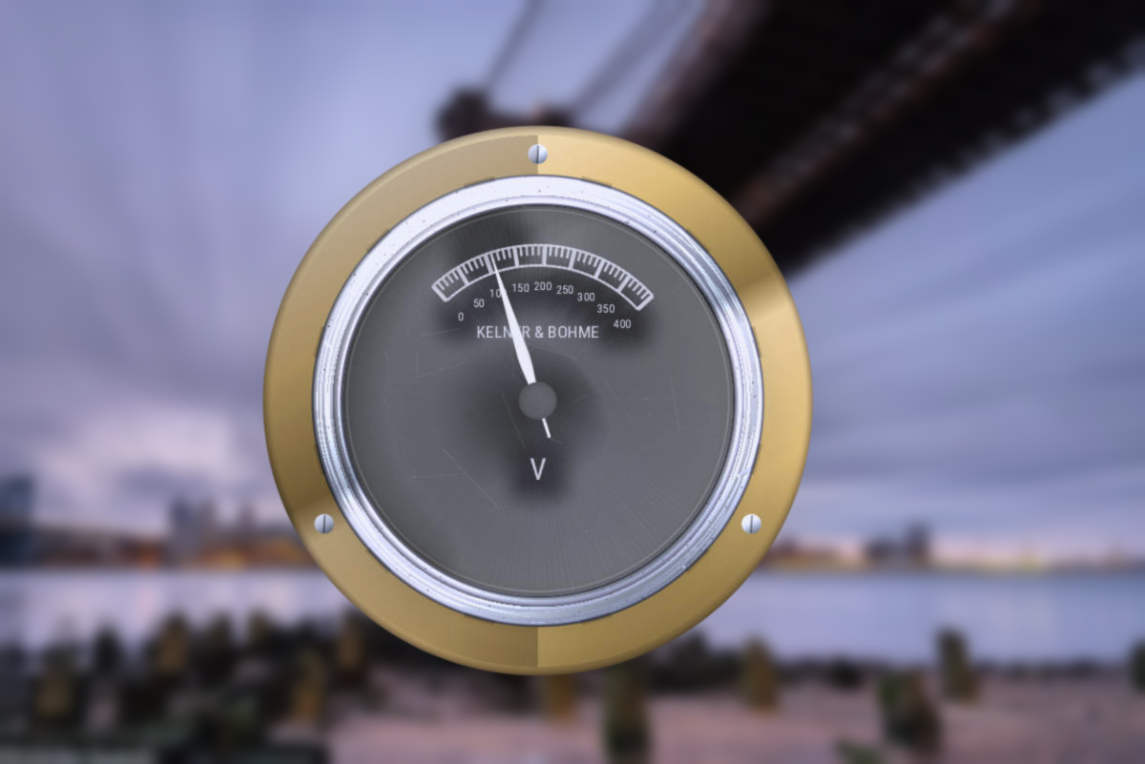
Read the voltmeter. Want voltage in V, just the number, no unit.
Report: 110
